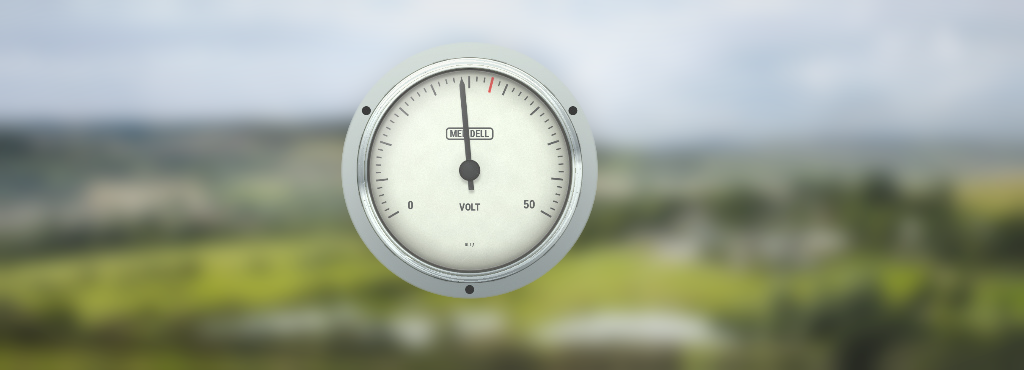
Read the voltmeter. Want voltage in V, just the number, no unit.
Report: 24
